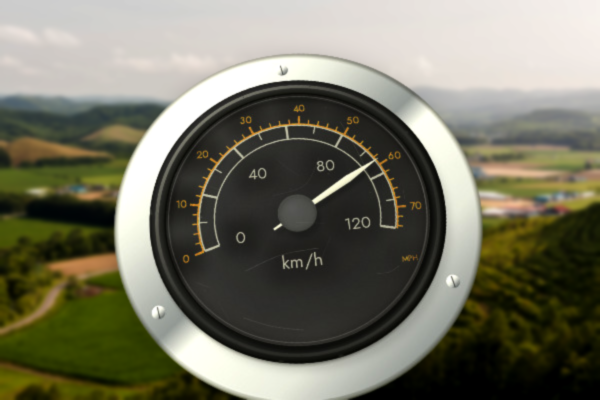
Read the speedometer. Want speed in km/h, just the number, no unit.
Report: 95
